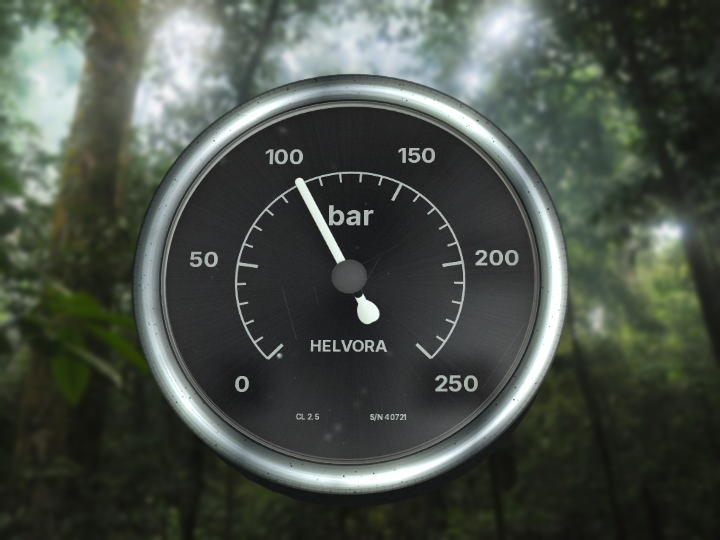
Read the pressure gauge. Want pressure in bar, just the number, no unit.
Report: 100
